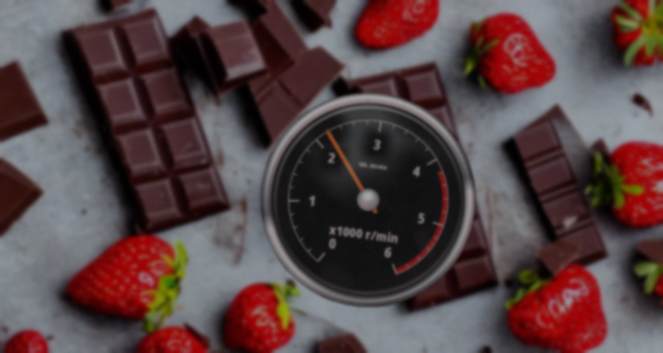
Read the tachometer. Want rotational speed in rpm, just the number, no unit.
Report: 2200
